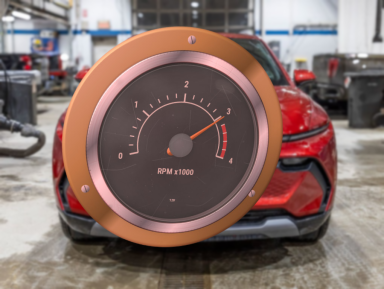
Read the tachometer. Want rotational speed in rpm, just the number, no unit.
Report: 3000
